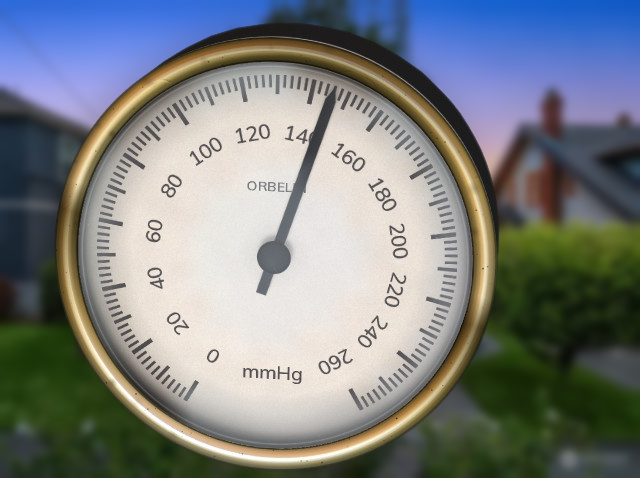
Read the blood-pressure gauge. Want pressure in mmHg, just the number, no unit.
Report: 146
